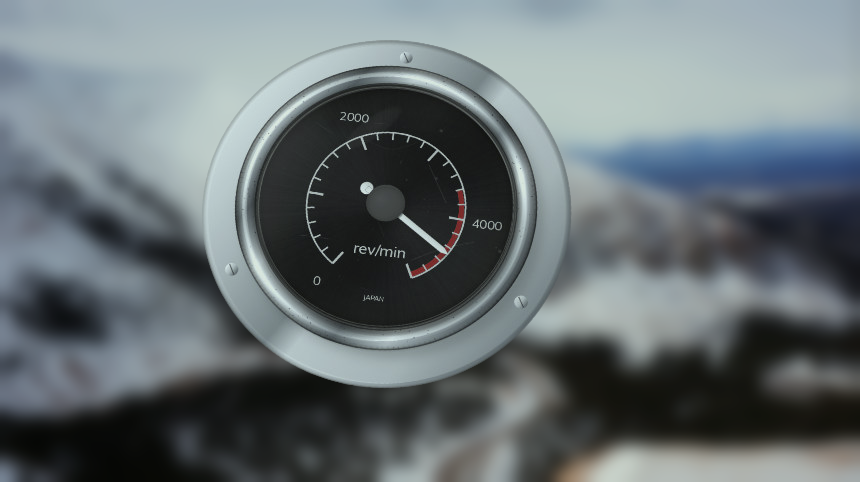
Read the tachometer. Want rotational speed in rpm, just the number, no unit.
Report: 4500
